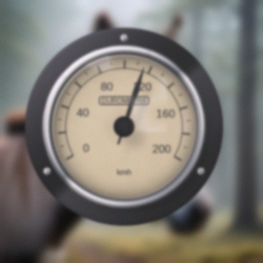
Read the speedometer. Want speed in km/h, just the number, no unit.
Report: 115
